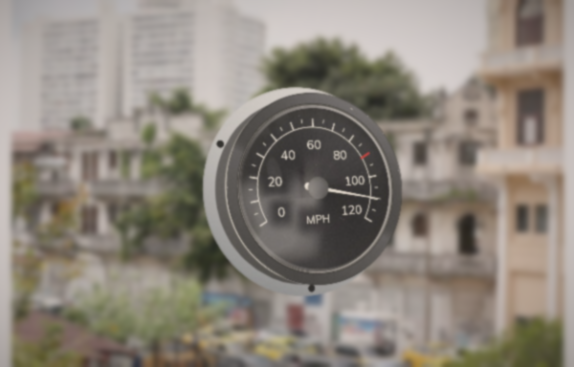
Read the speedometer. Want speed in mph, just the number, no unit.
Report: 110
